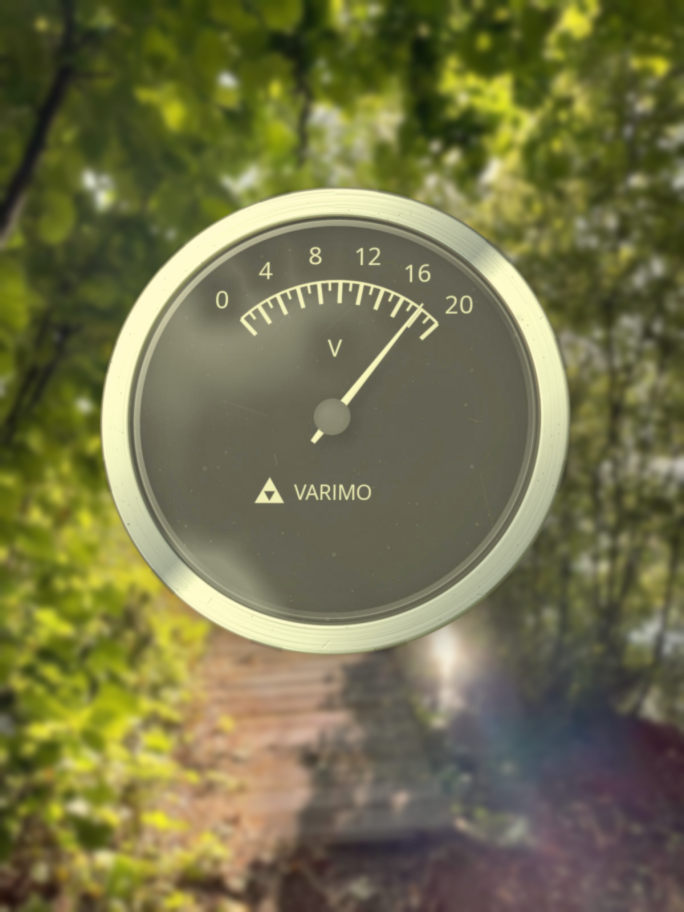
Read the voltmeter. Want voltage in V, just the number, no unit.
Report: 18
